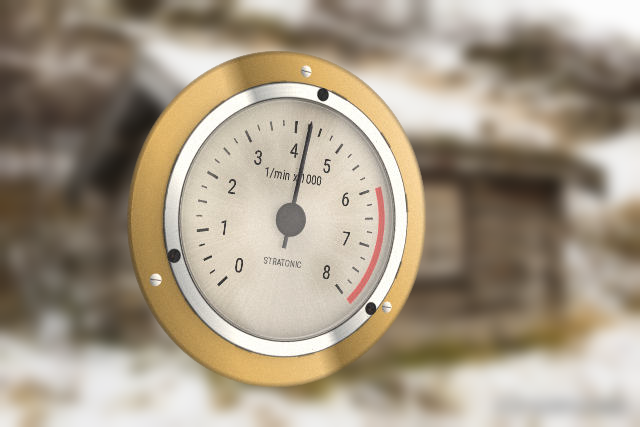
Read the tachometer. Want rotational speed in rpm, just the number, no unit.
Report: 4250
